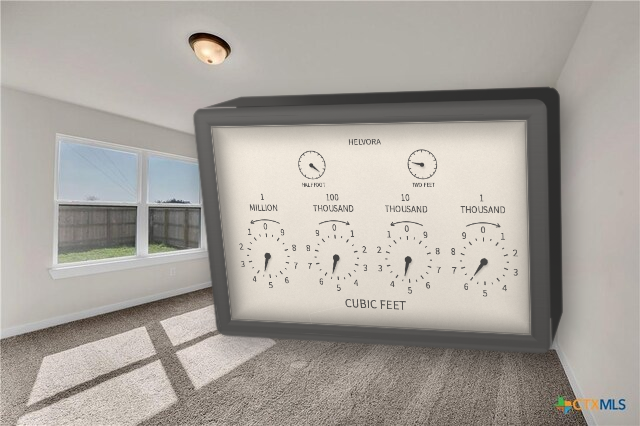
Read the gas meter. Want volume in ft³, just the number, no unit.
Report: 454600
